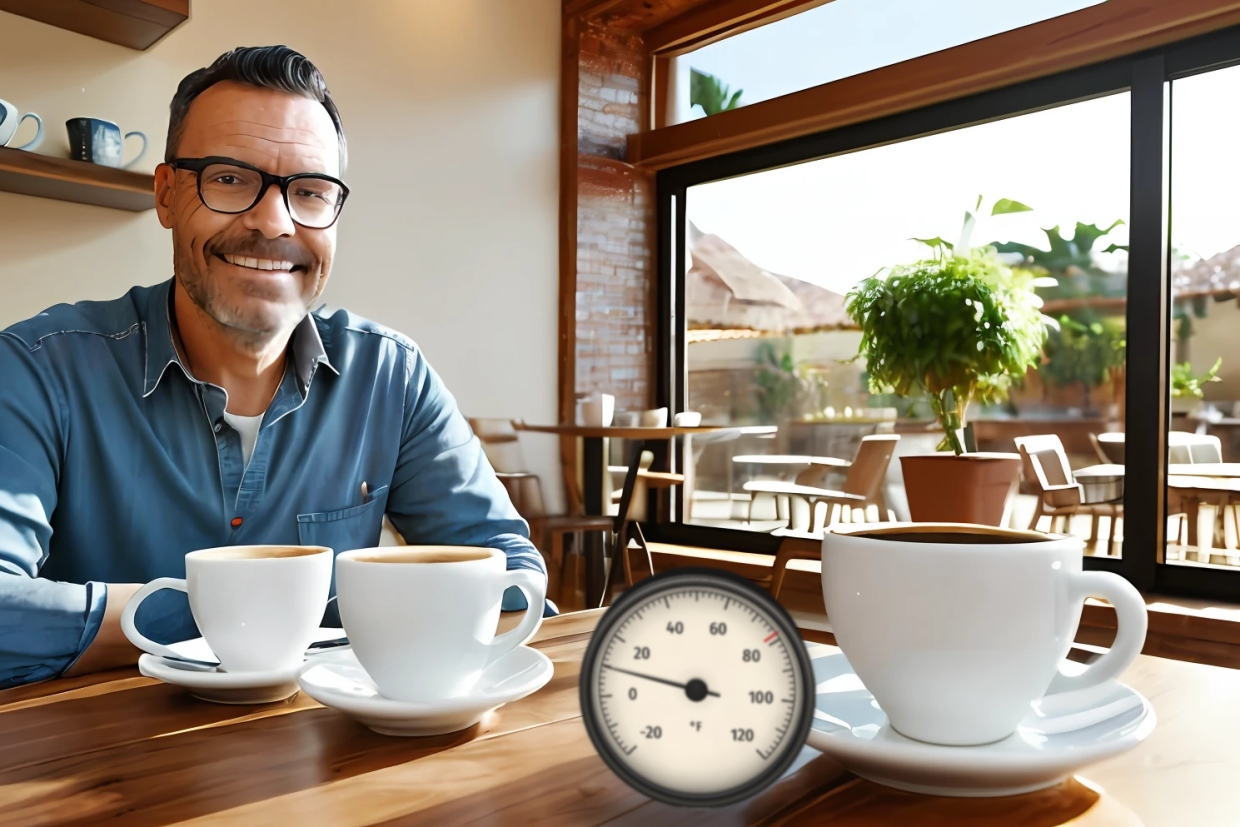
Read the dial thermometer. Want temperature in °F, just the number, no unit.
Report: 10
